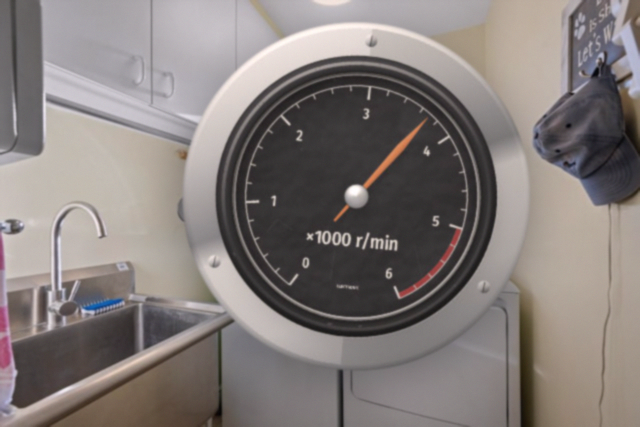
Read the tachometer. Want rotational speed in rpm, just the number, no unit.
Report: 3700
